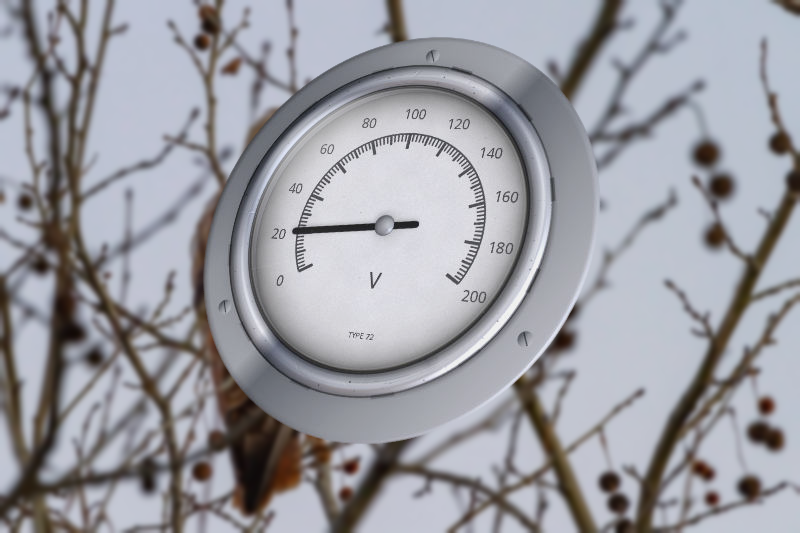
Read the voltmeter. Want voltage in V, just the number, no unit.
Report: 20
